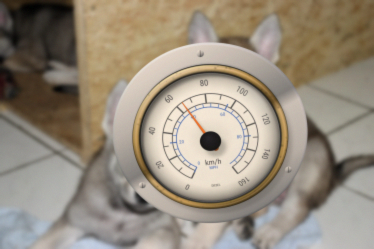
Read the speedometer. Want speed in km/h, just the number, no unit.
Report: 65
